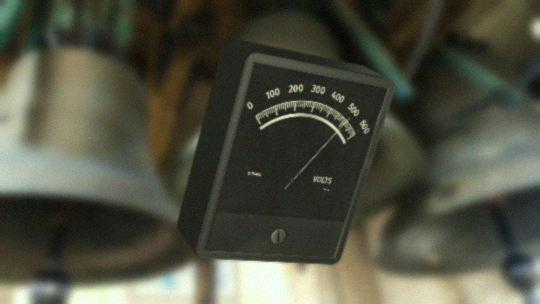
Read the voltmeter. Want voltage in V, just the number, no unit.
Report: 500
